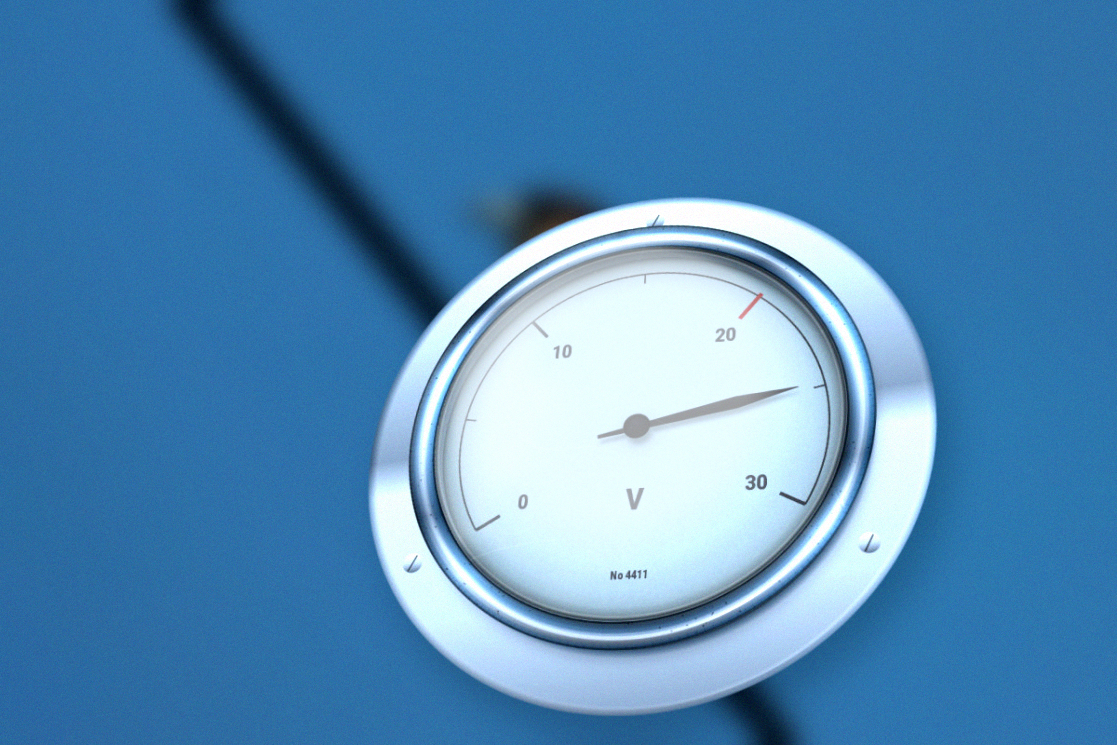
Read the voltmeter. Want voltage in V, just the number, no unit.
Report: 25
